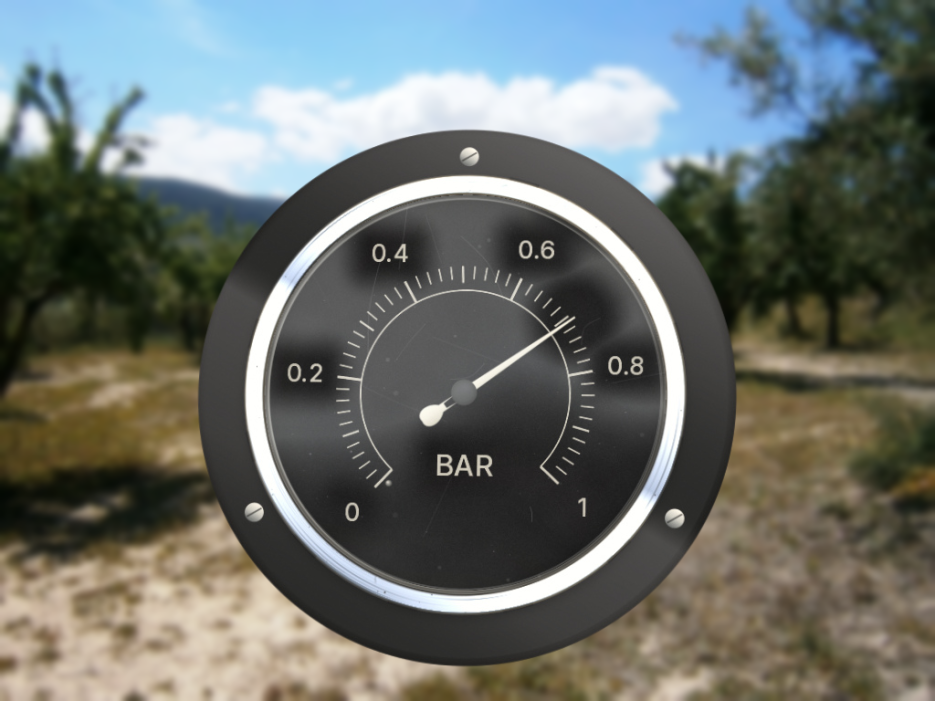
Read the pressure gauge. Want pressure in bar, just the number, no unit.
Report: 0.71
